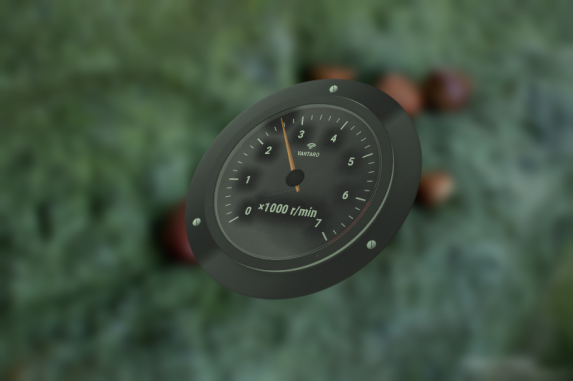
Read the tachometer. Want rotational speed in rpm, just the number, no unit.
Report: 2600
